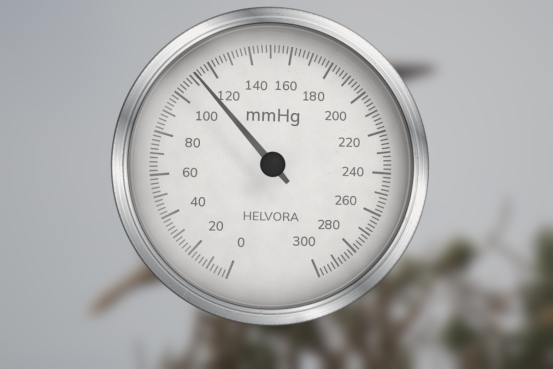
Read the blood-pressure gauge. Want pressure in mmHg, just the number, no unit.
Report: 112
